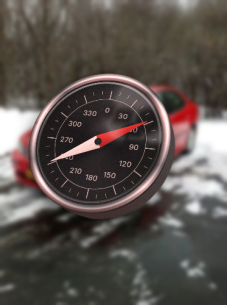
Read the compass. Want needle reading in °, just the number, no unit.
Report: 60
